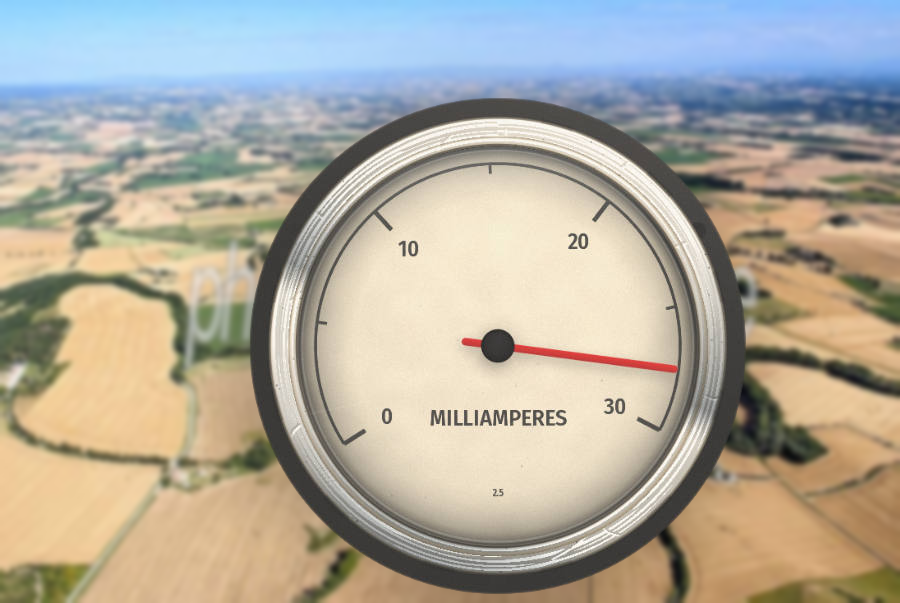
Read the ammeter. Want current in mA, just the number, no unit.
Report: 27.5
